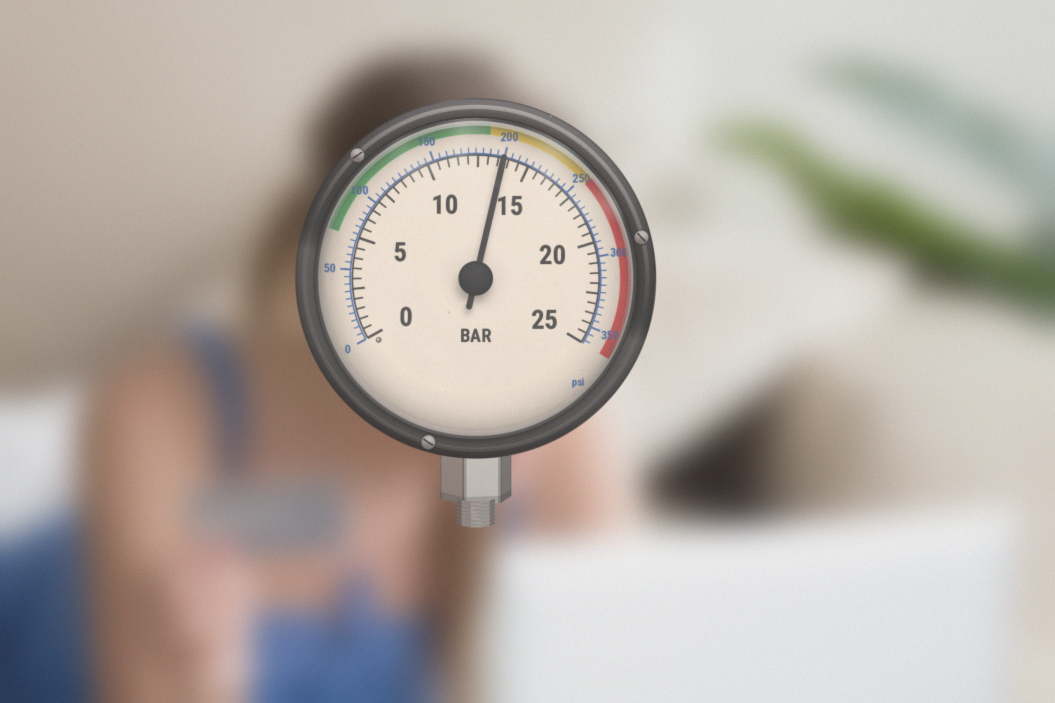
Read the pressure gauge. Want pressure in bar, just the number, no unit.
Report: 13.75
